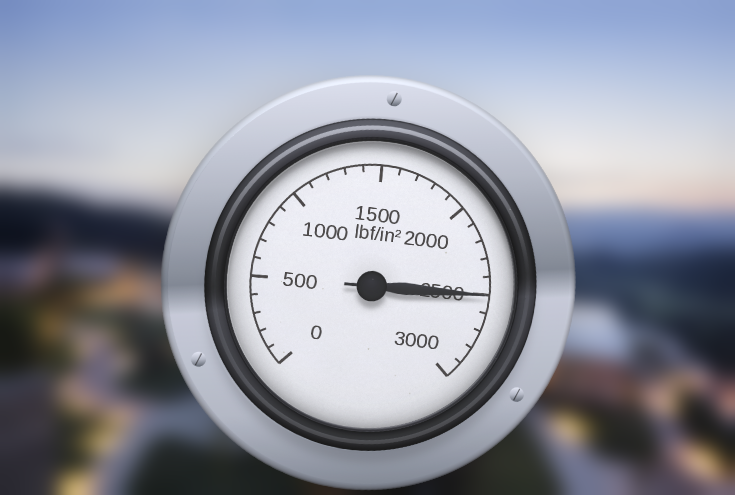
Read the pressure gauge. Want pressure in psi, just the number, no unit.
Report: 2500
